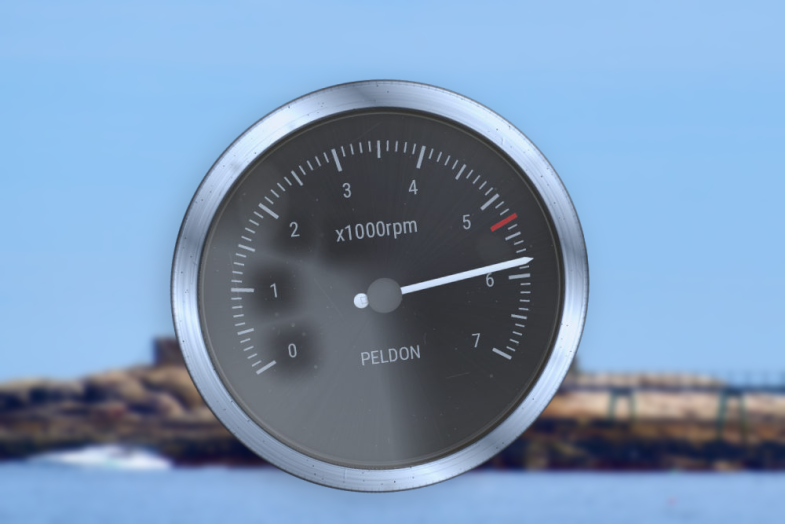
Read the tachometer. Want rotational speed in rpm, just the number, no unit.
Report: 5800
